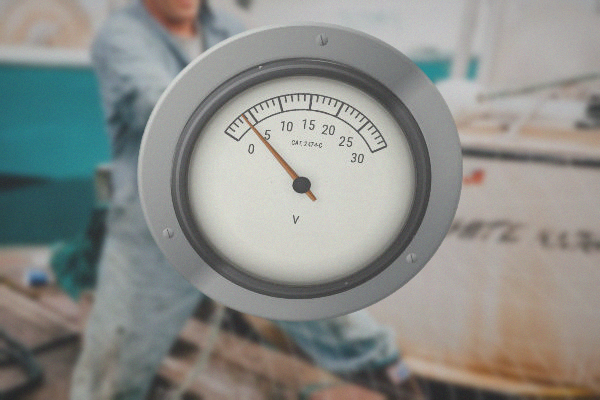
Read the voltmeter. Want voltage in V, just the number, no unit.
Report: 4
